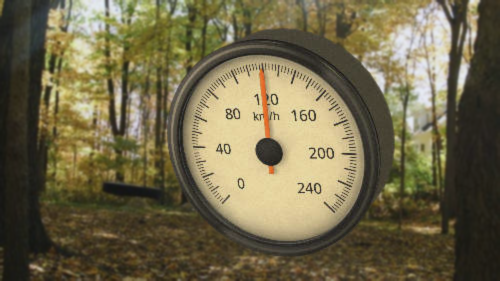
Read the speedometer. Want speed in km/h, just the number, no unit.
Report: 120
